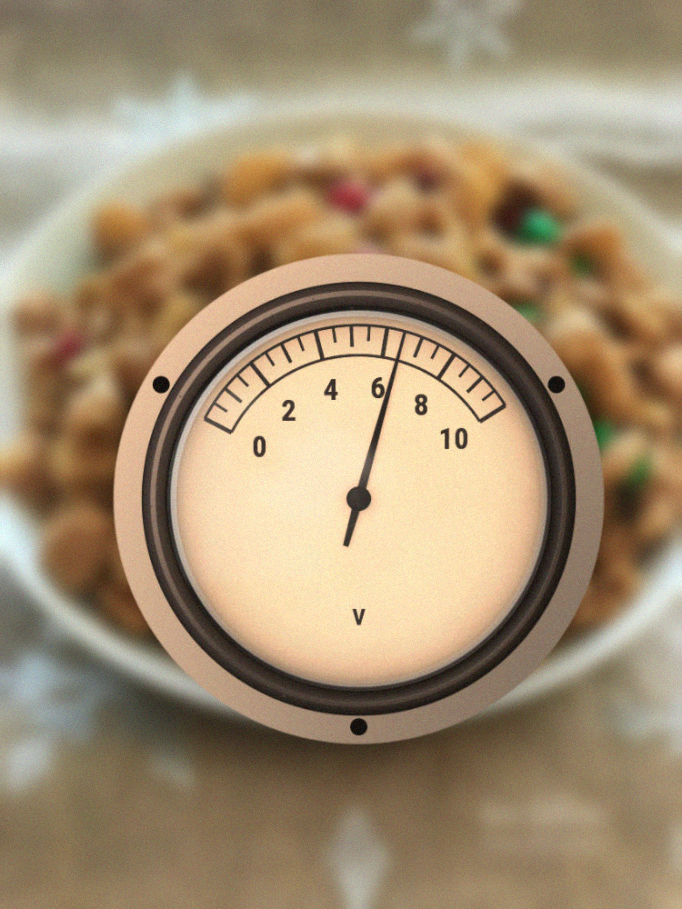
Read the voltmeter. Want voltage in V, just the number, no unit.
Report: 6.5
